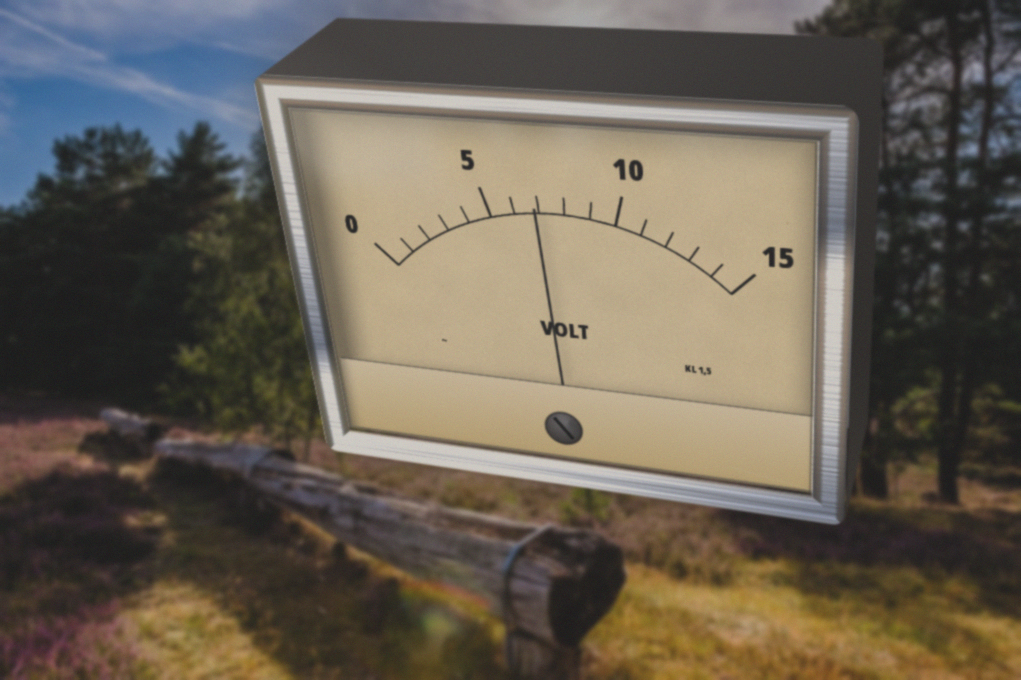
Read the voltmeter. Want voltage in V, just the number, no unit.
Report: 7
